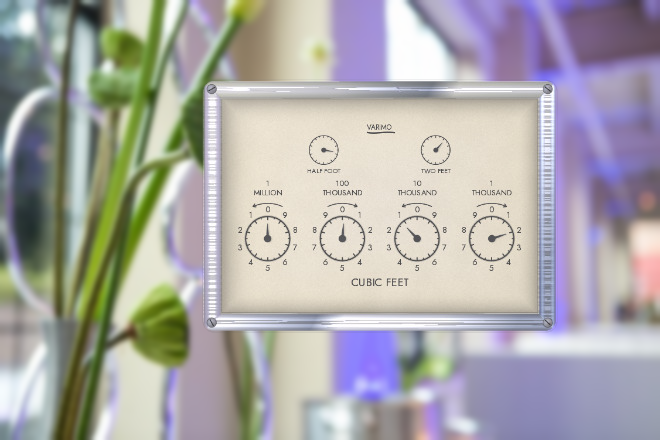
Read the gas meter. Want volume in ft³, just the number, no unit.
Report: 1200
